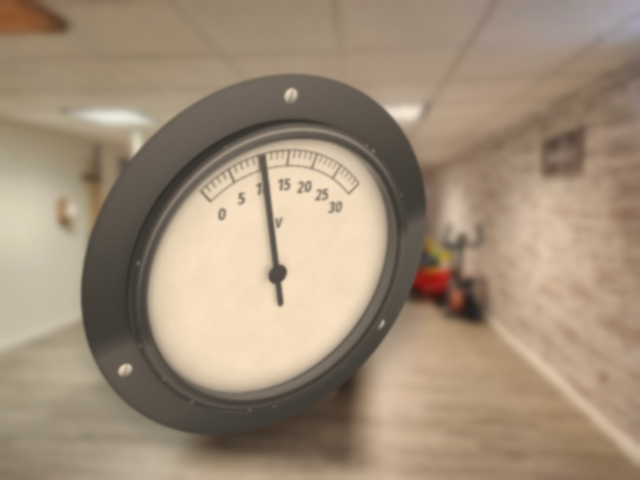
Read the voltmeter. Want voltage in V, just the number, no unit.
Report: 10
